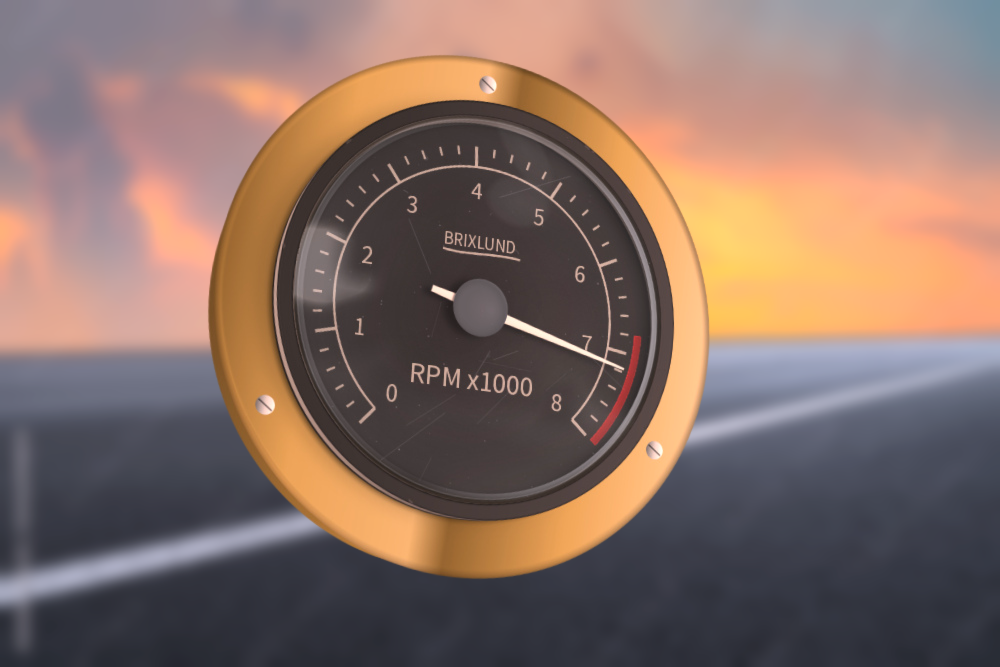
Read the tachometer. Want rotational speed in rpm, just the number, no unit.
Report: 7200
